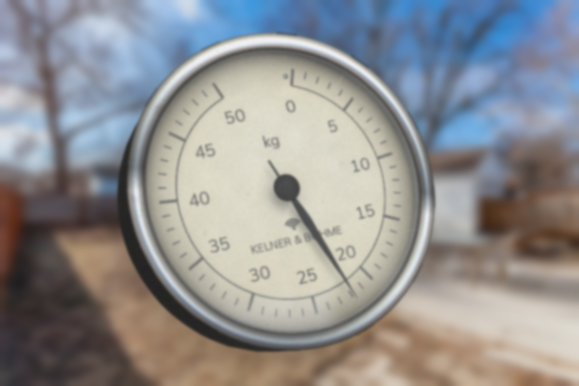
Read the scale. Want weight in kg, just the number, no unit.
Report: 22
